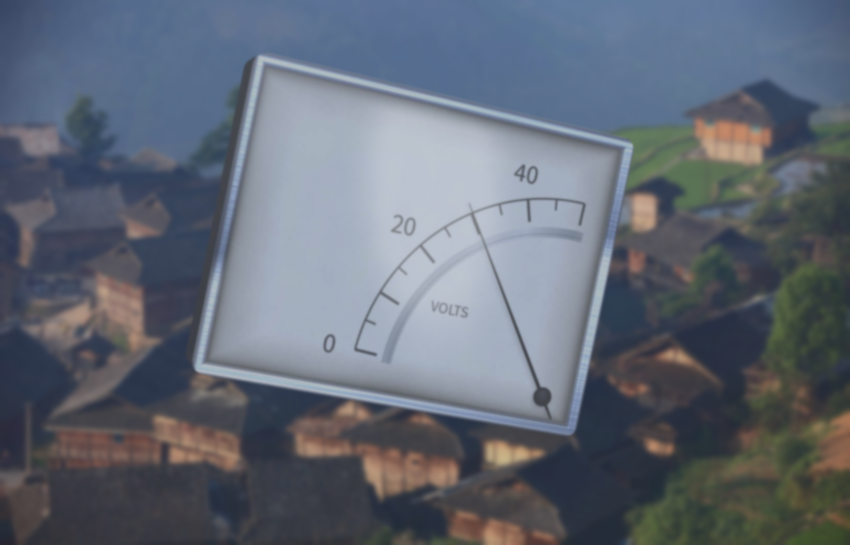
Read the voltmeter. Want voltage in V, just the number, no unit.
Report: 30
